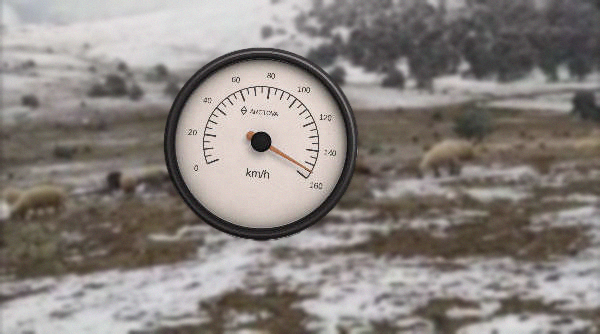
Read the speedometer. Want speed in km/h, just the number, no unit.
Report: 155
